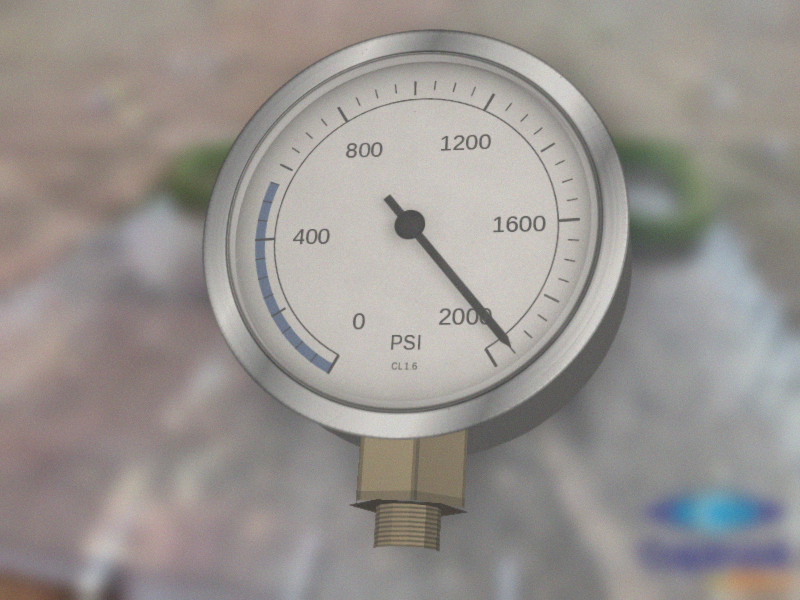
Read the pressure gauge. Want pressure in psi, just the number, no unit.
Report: 1950
